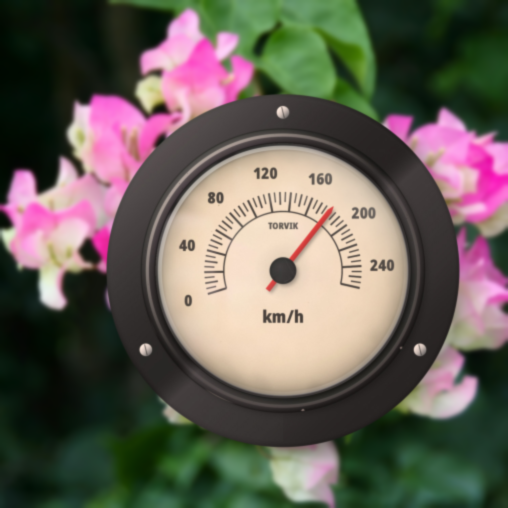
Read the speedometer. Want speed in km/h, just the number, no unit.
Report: 180
